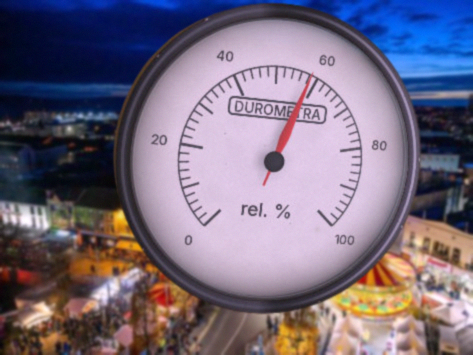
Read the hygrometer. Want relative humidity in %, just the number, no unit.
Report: 58
